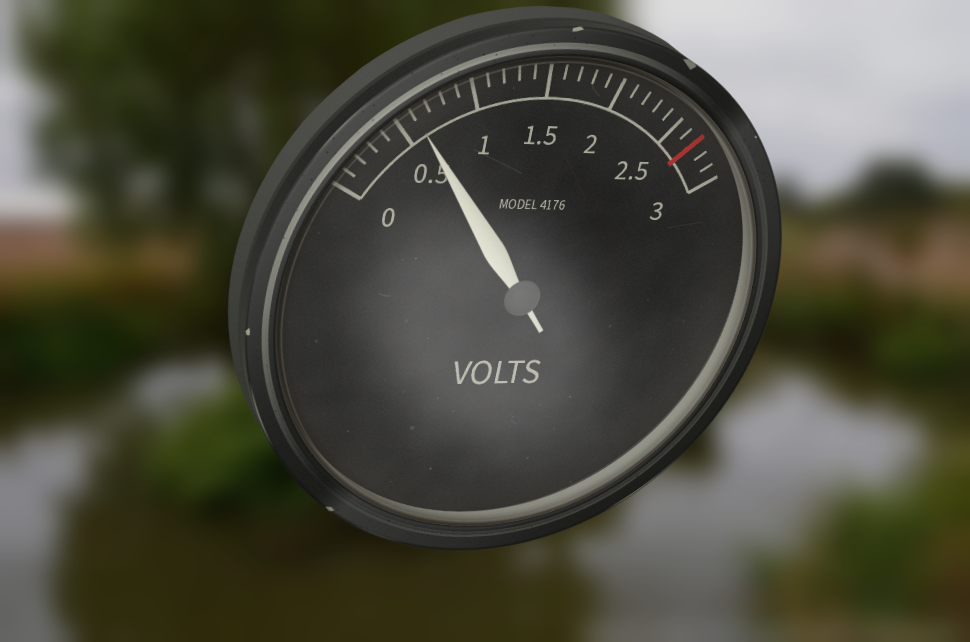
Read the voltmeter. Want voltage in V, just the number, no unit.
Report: 0.6
